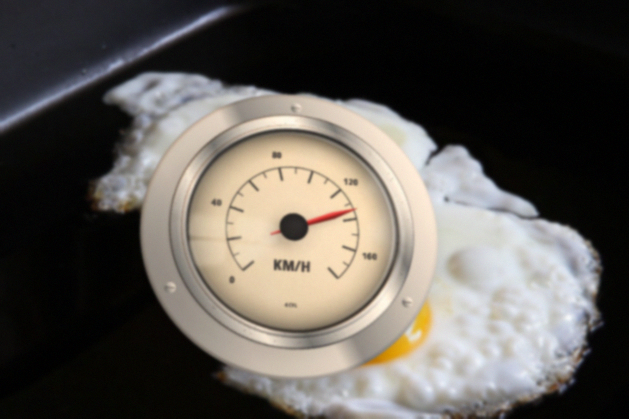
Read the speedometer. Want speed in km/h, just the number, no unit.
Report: 135
